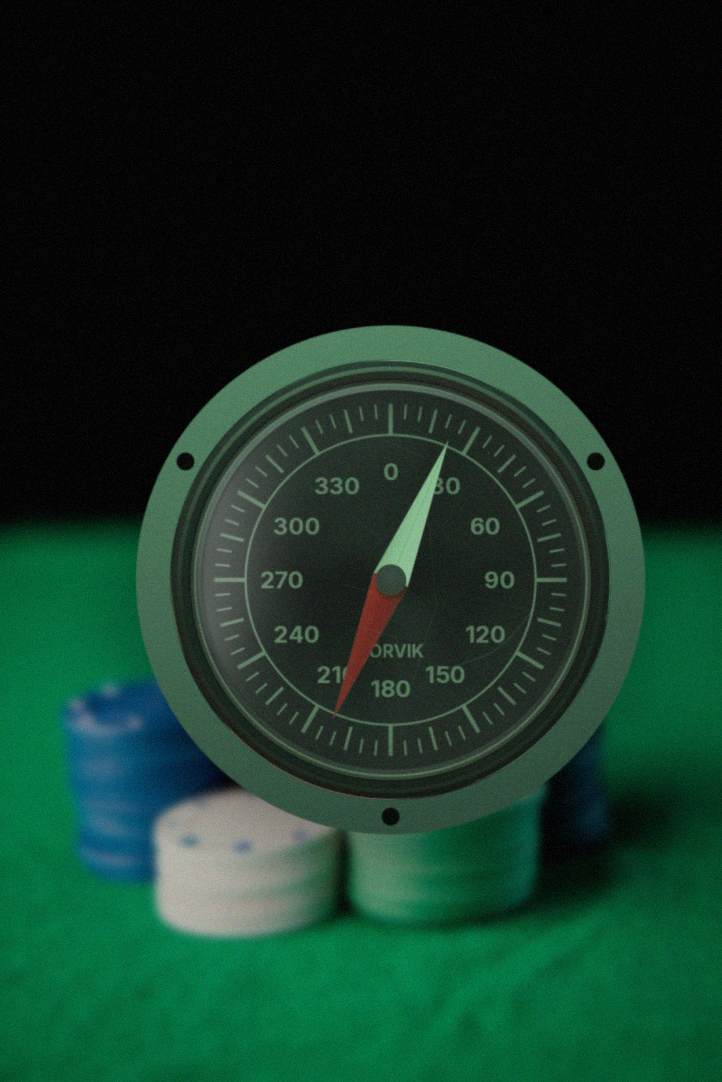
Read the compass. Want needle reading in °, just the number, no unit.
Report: 202.5
